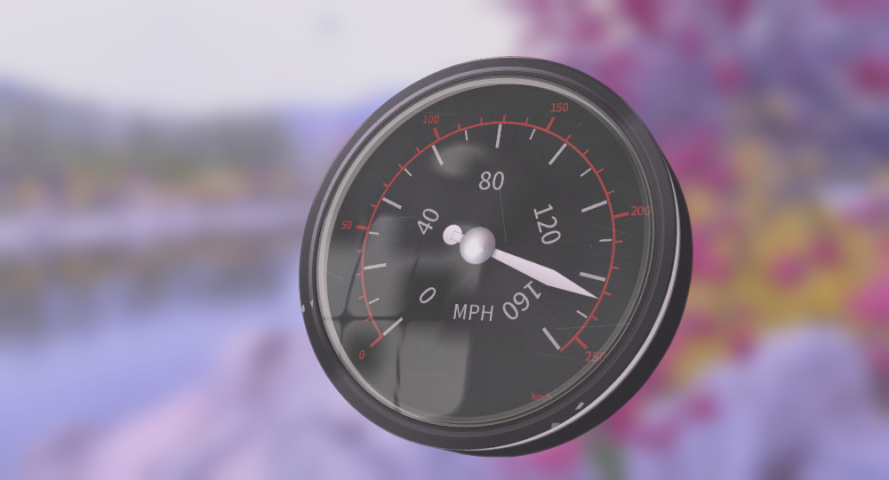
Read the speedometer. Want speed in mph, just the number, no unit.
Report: 145
